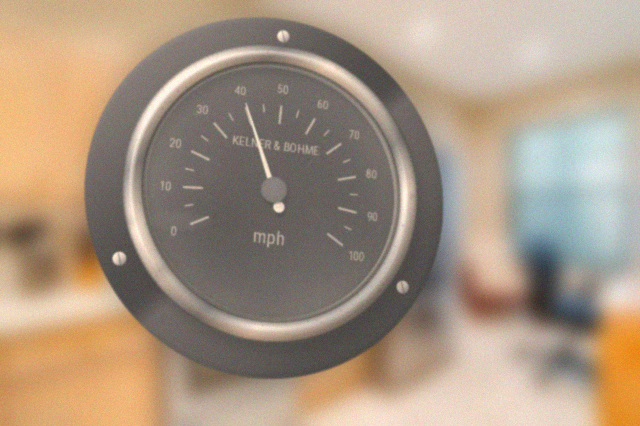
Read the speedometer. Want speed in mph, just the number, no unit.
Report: 40
